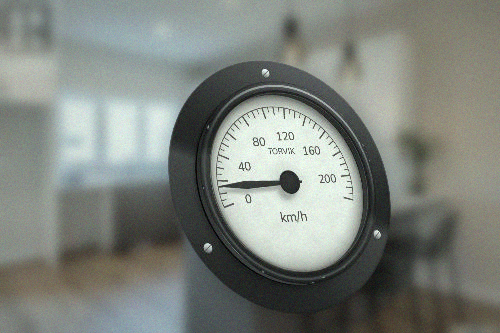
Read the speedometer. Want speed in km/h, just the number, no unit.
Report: 15
